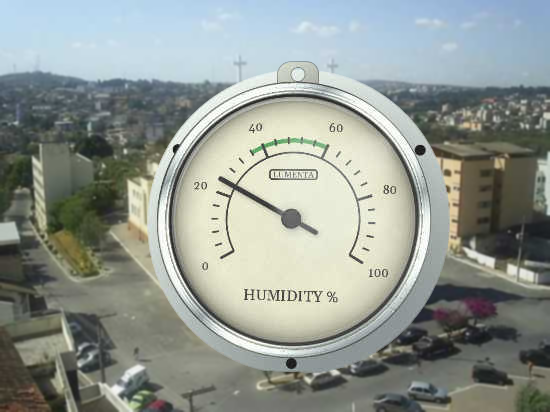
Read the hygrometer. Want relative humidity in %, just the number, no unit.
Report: 24
